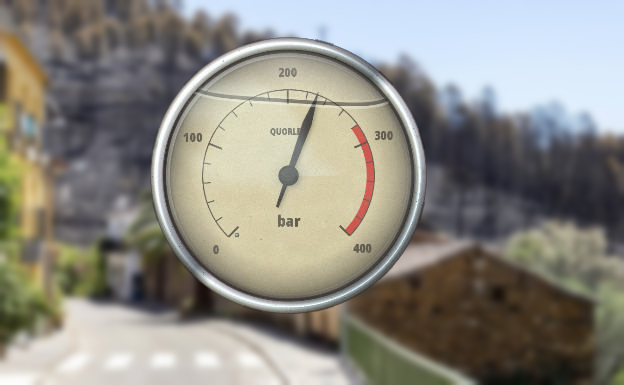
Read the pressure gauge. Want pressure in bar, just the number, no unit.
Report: 230
